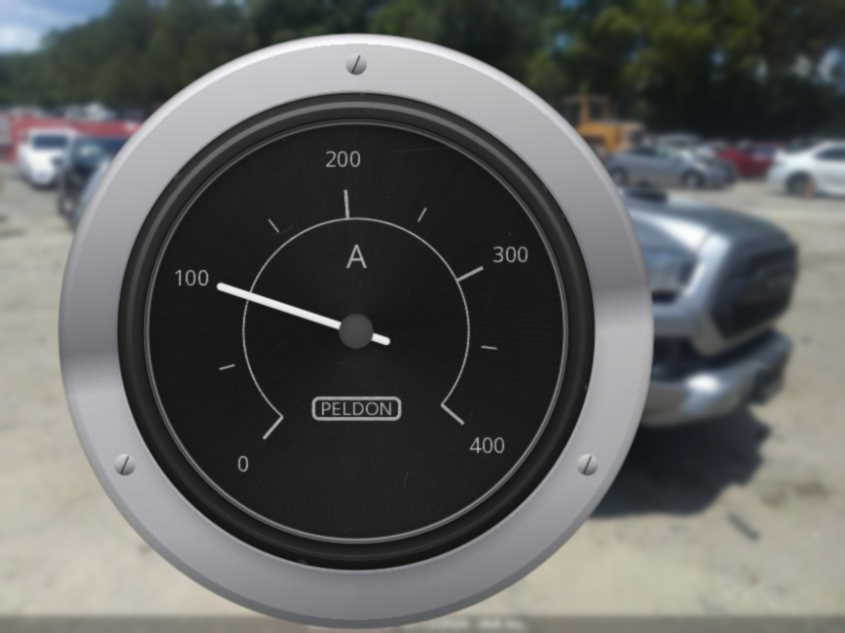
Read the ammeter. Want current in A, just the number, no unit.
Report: 100
